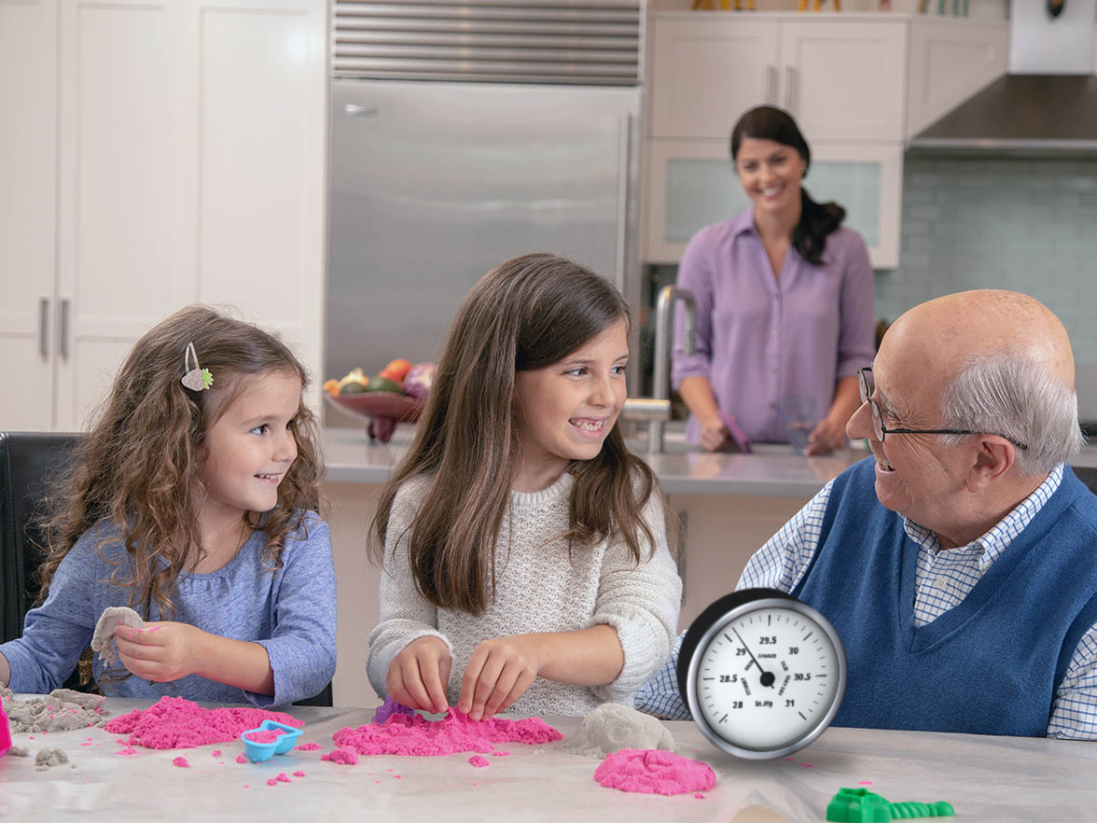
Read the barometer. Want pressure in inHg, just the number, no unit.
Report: 29.1
